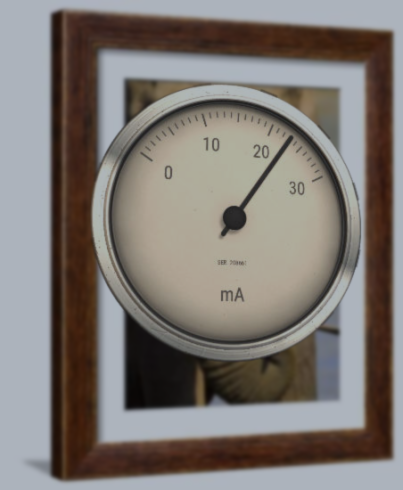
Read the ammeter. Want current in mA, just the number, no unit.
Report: 23
